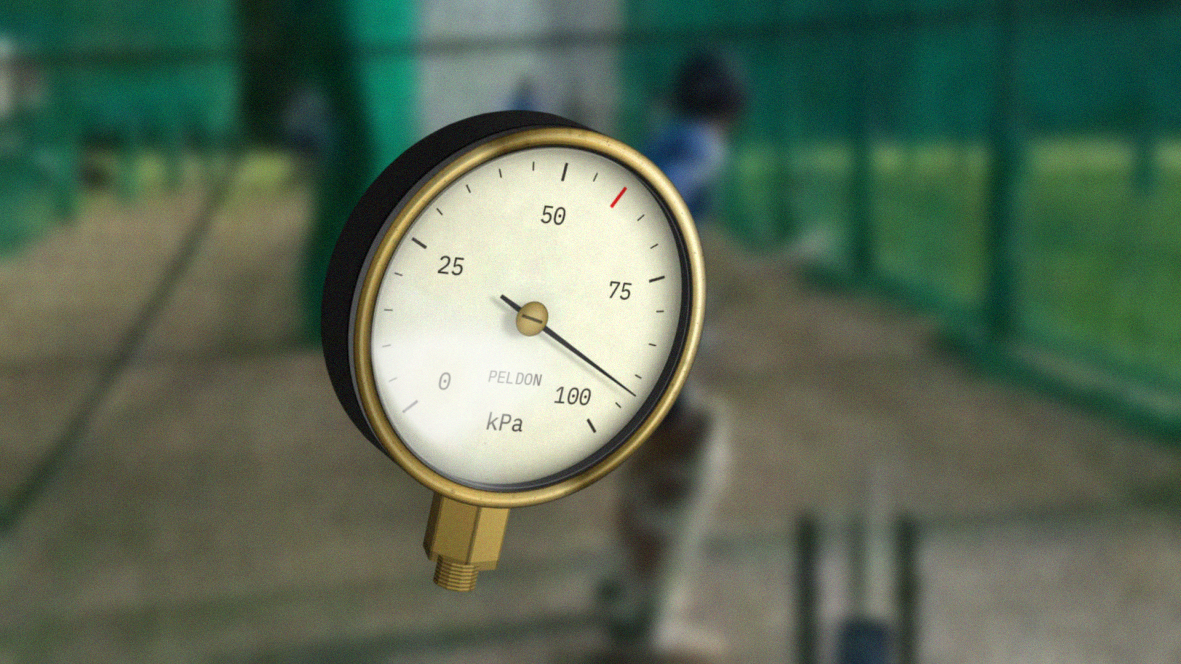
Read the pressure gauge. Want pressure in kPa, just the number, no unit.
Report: 92.5
